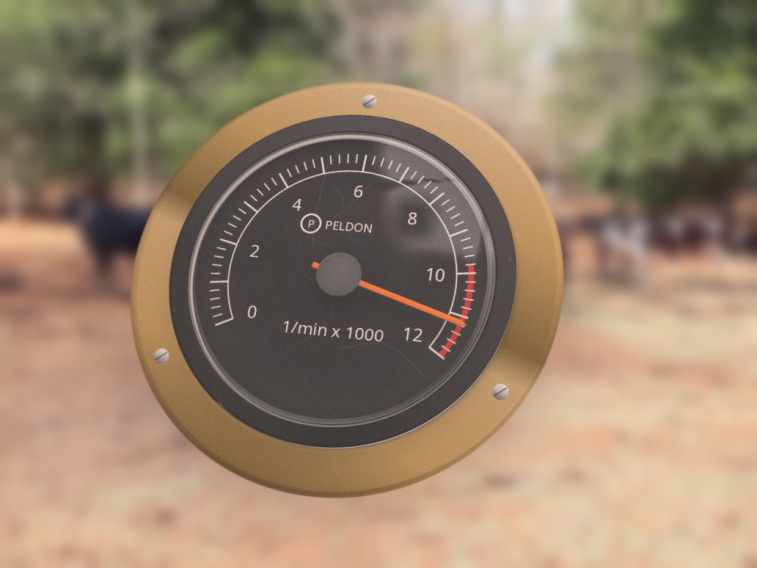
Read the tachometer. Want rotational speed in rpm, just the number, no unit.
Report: 11200
